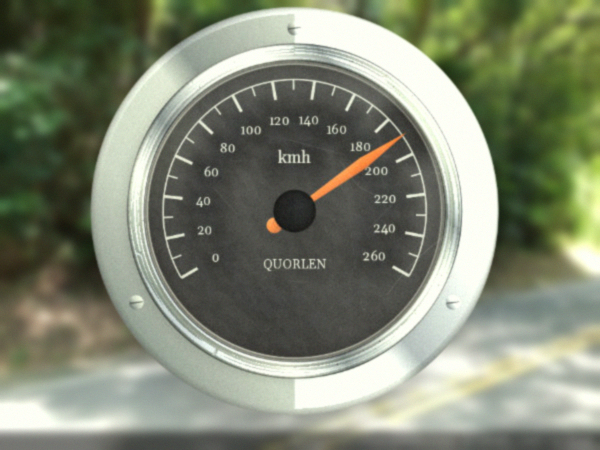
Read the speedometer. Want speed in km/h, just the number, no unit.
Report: 190
